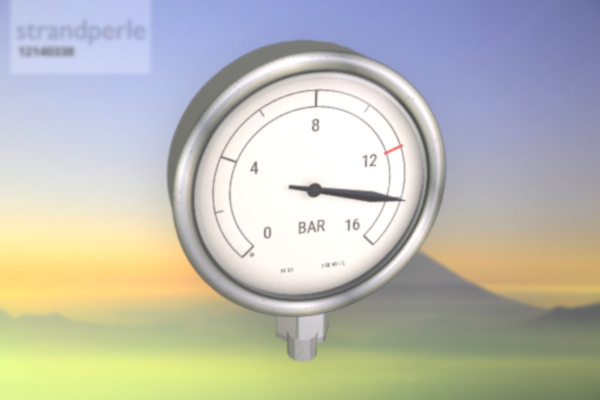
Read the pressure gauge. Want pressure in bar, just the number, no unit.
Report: 14
